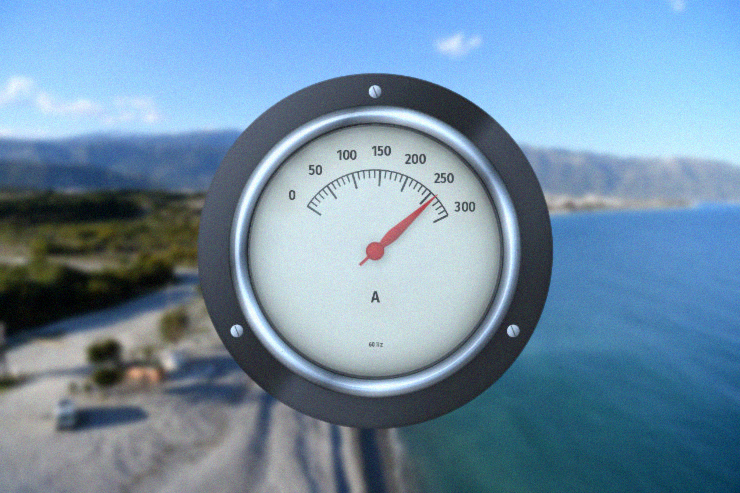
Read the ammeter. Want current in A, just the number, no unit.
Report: 260
